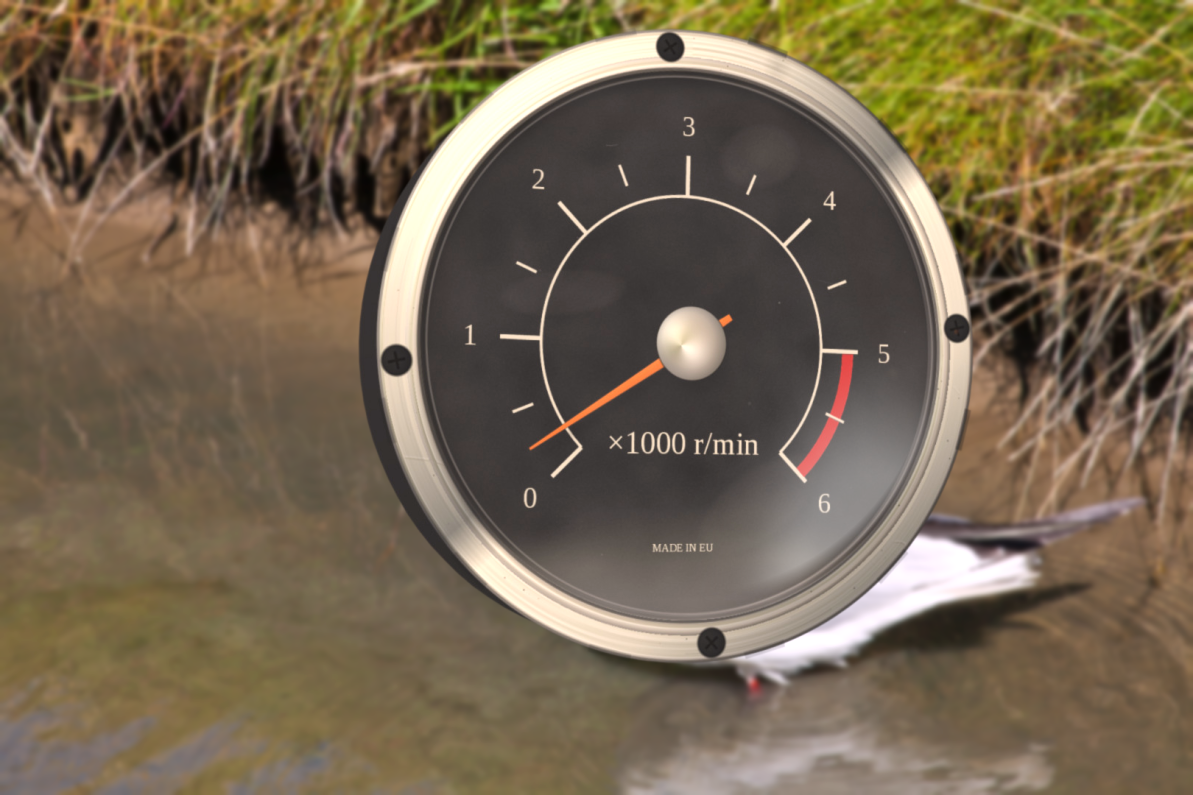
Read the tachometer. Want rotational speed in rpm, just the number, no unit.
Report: 250
